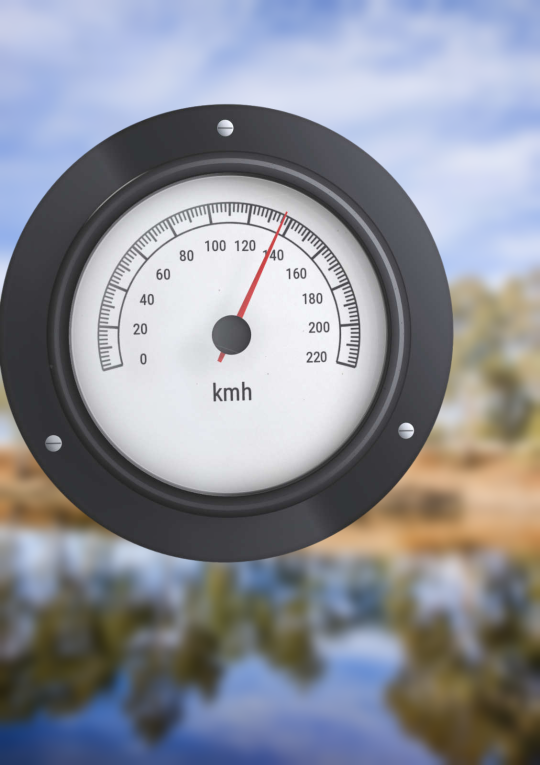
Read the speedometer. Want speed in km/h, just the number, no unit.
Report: 136
